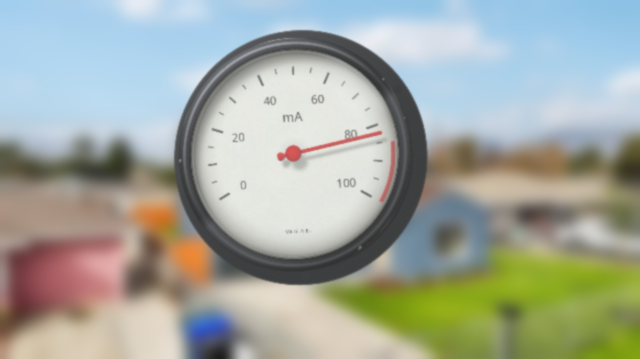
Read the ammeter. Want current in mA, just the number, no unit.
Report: 82.5
